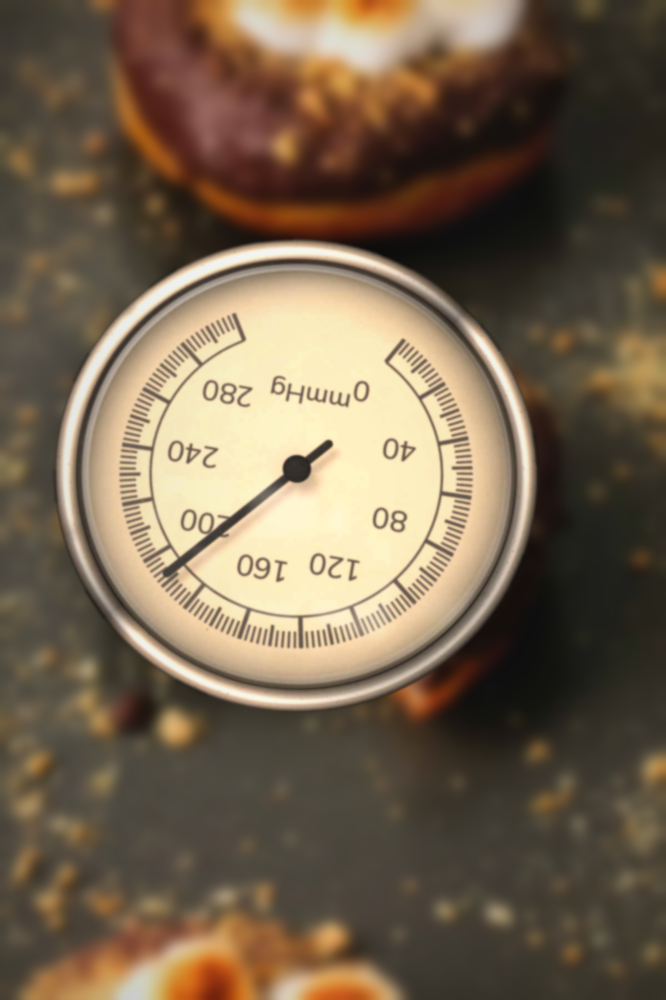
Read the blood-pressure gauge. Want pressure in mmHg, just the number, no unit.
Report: 192
